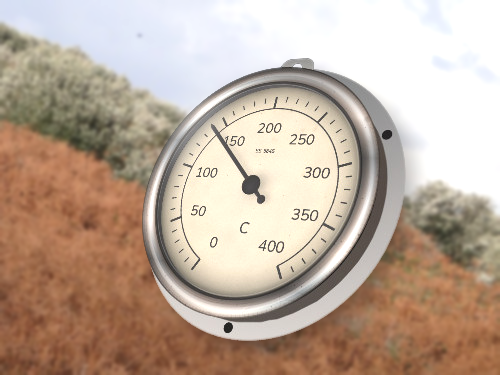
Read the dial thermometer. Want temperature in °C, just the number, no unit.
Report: 140
